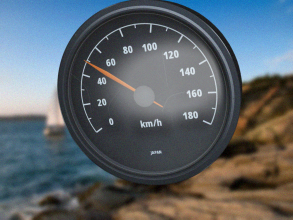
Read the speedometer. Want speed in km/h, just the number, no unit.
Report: 50
